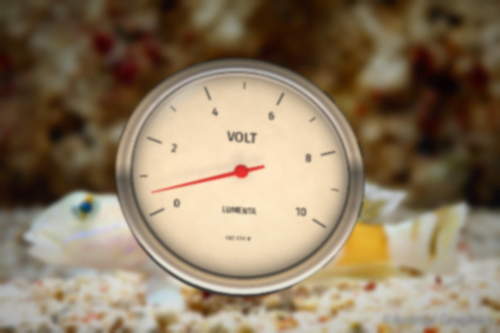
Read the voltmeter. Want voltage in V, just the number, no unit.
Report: 0.5
